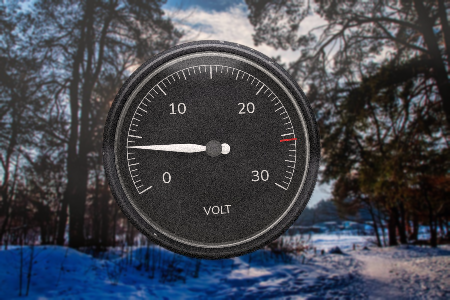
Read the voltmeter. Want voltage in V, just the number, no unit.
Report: 4
